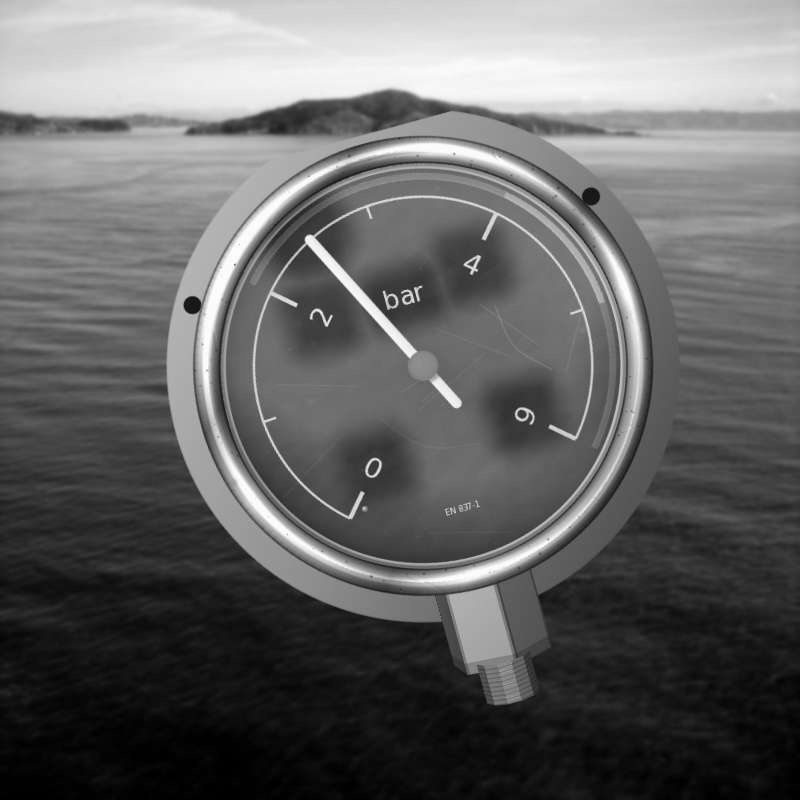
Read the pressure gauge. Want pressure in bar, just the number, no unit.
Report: 2.5
